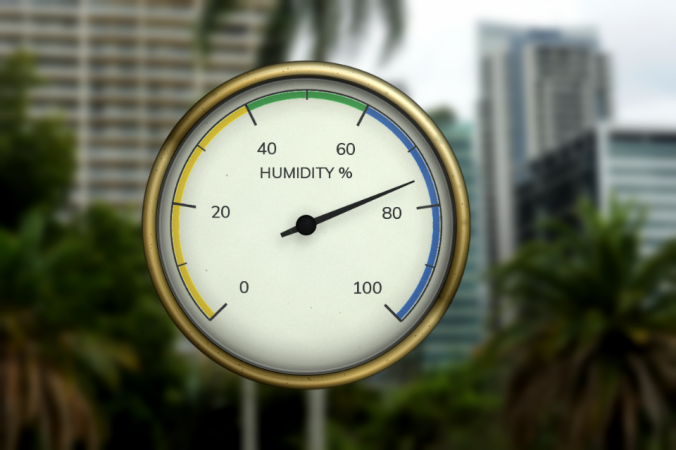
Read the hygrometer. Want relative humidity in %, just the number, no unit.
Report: 75
